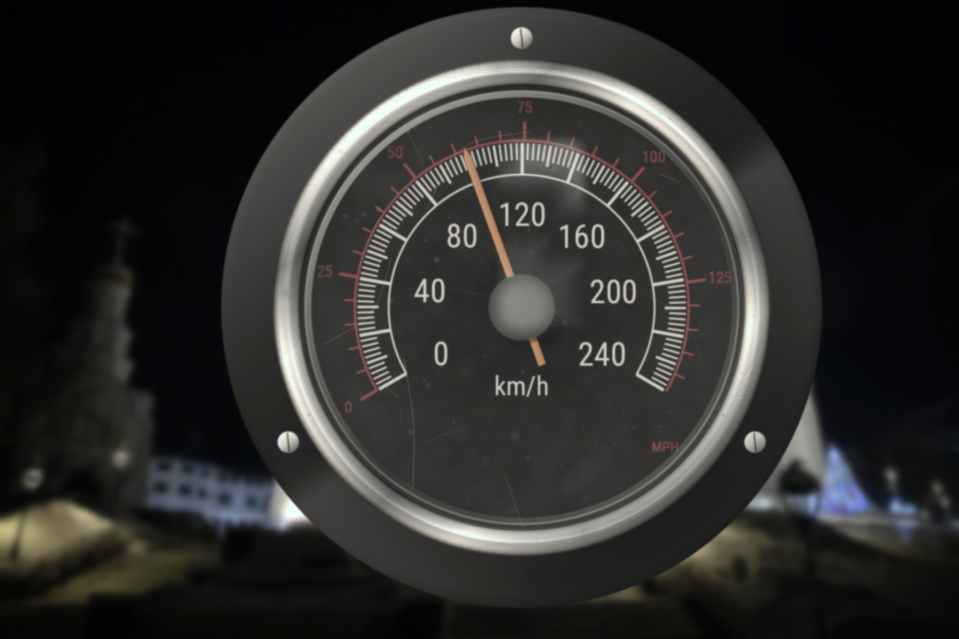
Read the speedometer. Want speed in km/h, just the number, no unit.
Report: 100
